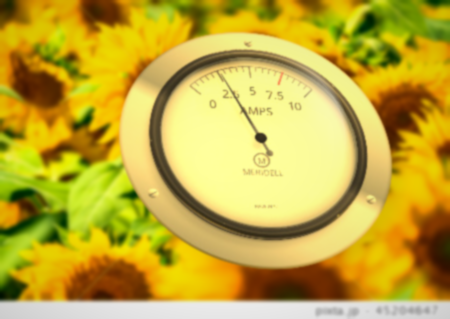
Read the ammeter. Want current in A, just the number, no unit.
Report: 2.5
